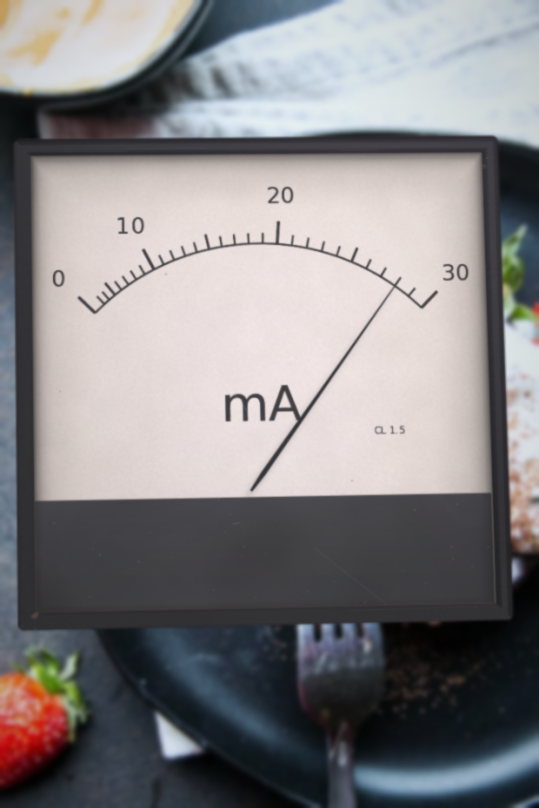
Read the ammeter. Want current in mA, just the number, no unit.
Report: 28
